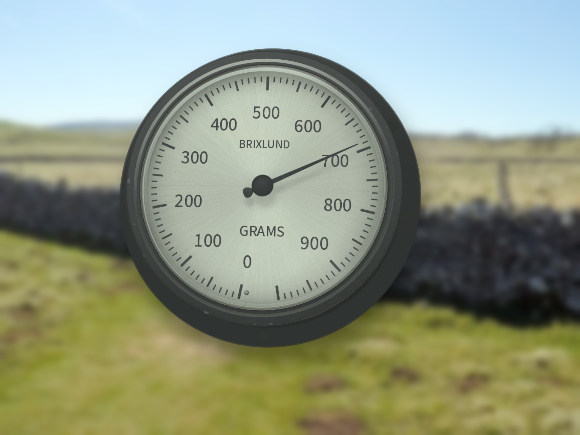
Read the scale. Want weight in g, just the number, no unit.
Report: 690
